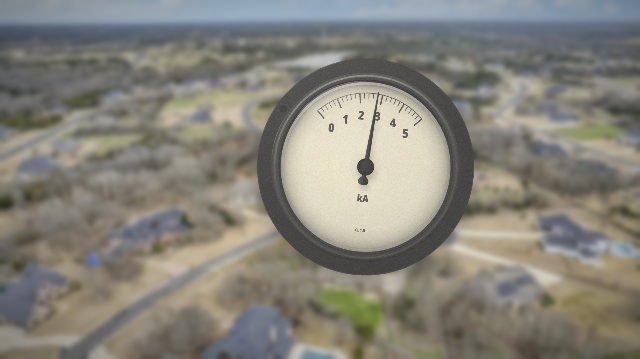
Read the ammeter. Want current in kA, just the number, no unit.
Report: 2.8
